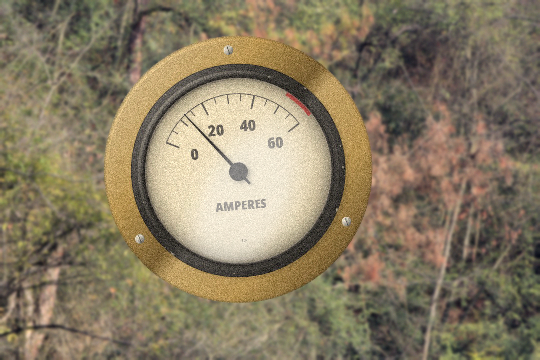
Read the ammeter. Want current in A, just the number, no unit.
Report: 12.5
